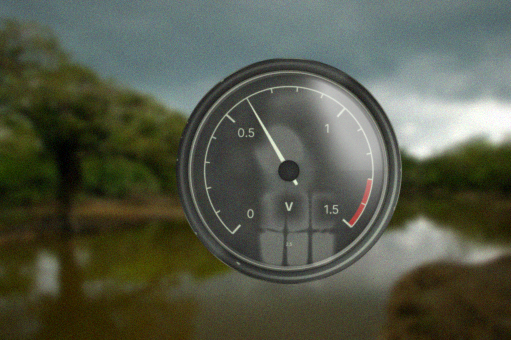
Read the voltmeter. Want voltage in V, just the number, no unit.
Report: 0.6
